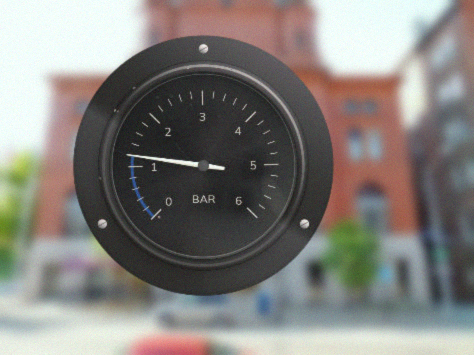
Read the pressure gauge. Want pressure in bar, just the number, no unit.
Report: 1.2
